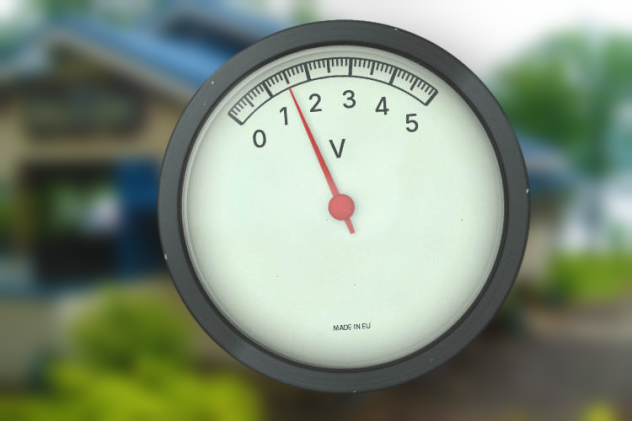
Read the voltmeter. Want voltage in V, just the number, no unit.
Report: 1.5
